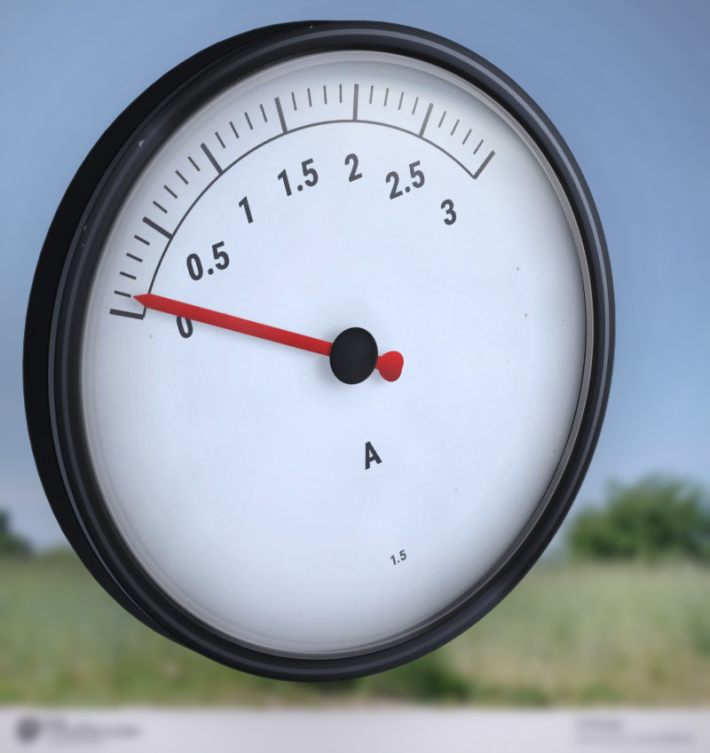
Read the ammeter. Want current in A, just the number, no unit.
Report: 0.1
